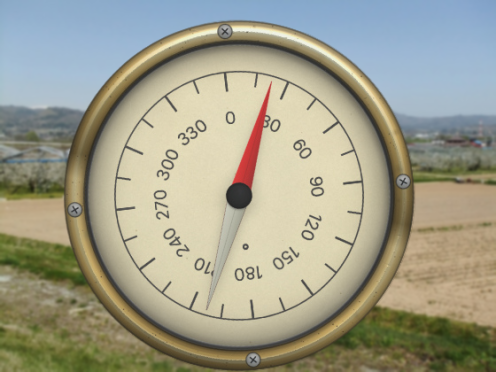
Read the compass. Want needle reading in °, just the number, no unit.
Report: 22.5
